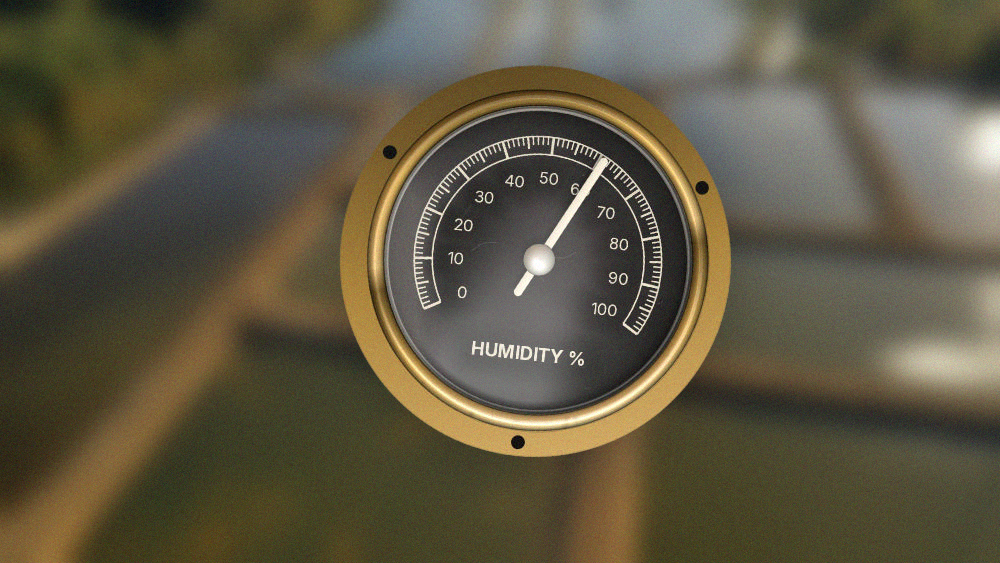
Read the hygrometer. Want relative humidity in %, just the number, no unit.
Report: 61
